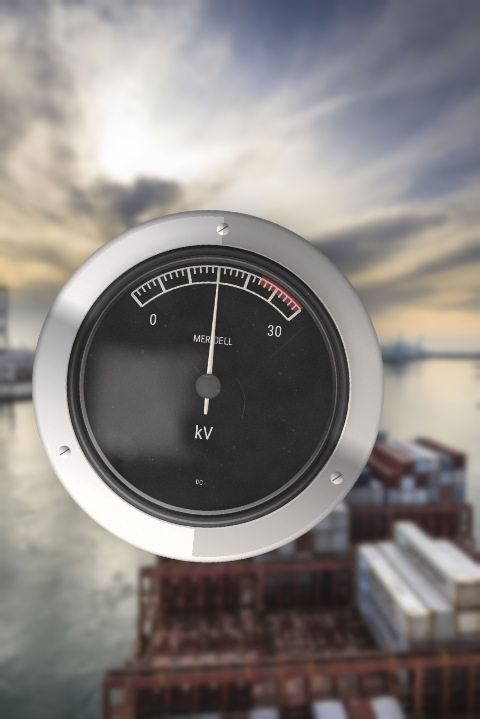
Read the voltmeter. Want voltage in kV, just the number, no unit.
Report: 15
